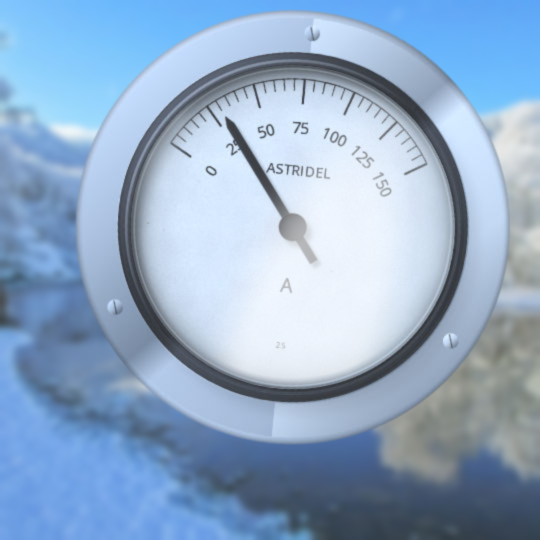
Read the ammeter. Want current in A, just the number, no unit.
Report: 30
